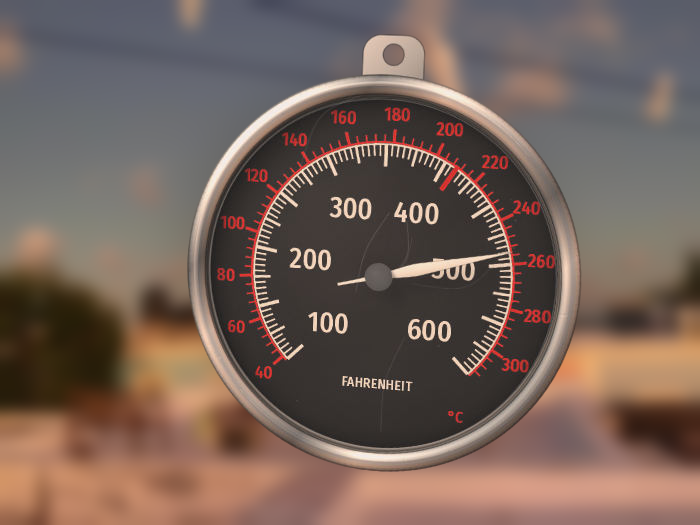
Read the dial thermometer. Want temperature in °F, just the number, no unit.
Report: 490
